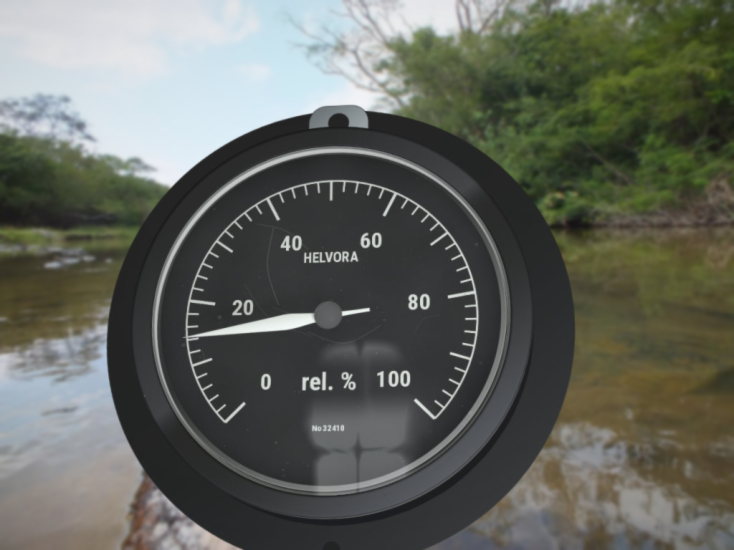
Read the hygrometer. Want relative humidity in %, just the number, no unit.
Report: 14
